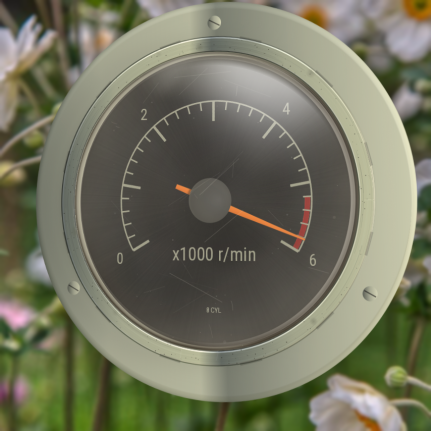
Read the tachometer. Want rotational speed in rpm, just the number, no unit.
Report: 5800
